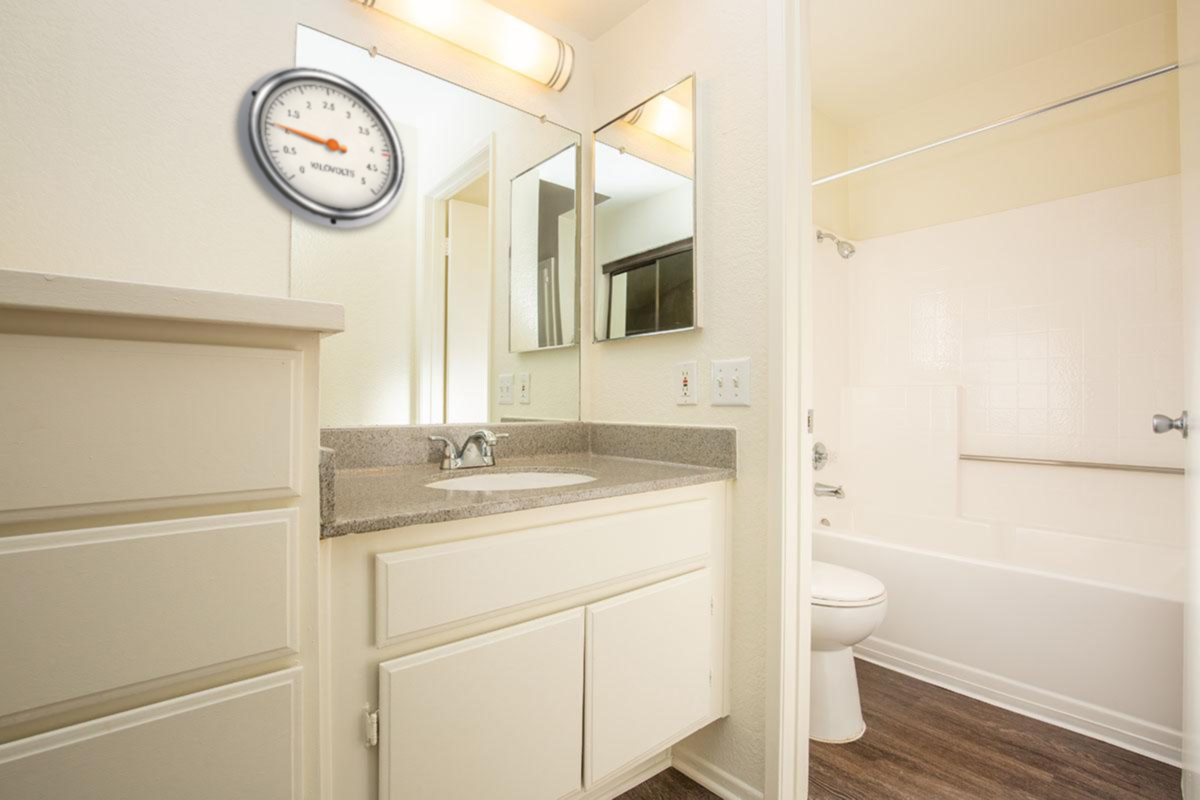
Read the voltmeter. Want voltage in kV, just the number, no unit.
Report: 1
